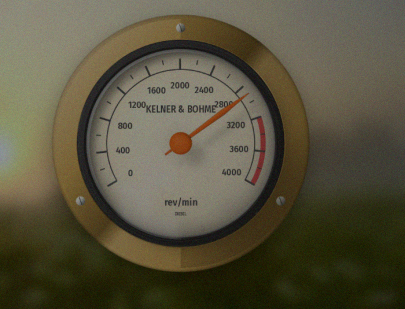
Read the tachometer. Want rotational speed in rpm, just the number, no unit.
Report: 2900
